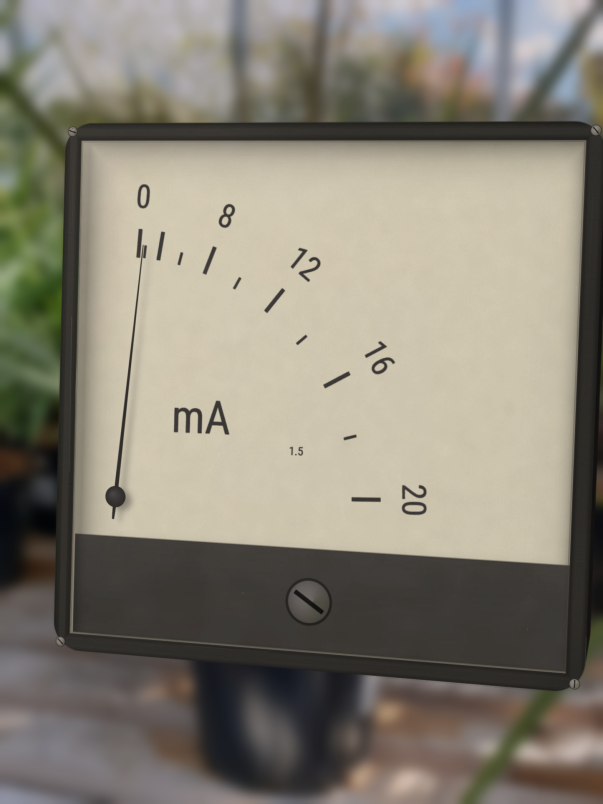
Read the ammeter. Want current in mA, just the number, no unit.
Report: 2
